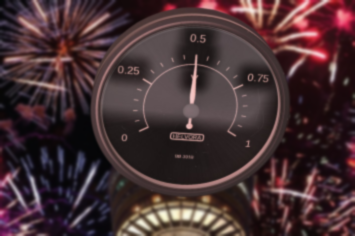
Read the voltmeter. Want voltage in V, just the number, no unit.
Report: 0.5
